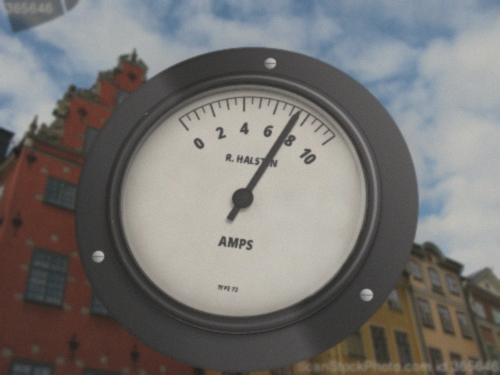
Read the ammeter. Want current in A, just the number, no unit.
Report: 7.5
